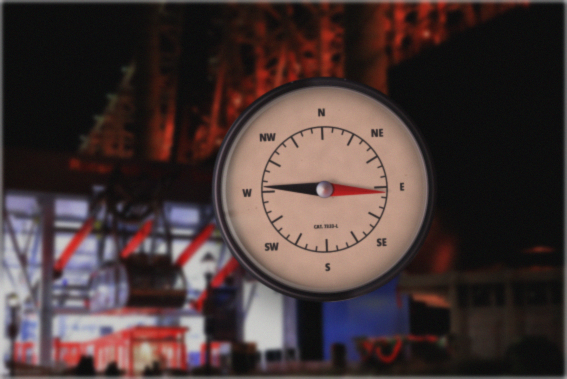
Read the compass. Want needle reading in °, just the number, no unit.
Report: 95
